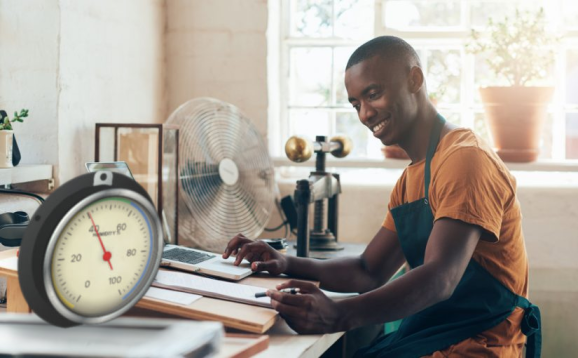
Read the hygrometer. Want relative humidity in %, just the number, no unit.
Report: 40
